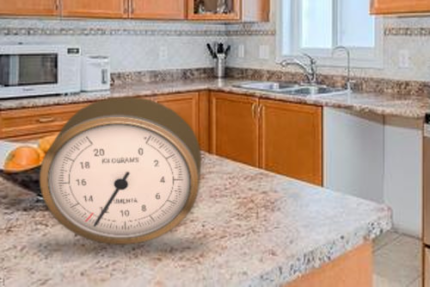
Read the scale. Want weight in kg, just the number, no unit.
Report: 12
